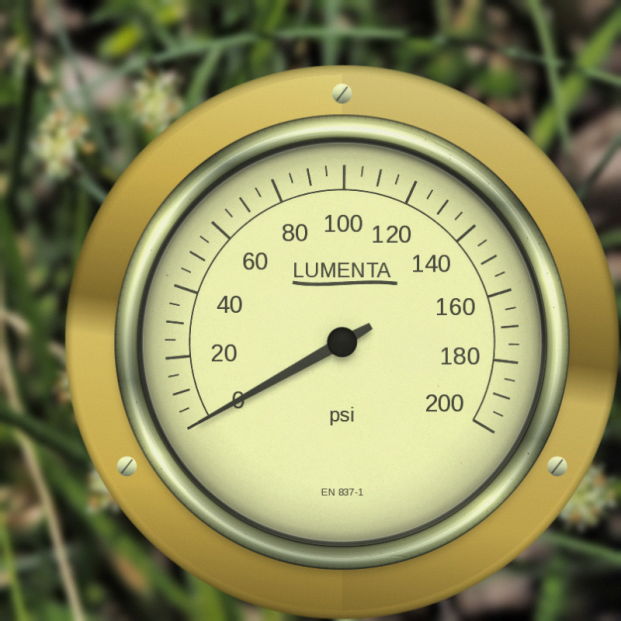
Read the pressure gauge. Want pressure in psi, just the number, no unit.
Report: 0
